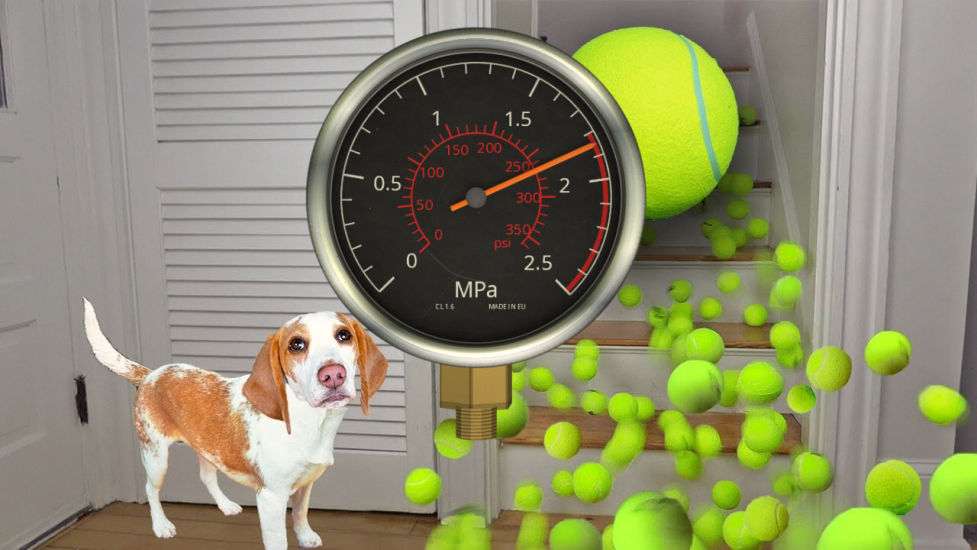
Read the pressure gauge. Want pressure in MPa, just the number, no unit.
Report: 1.85
